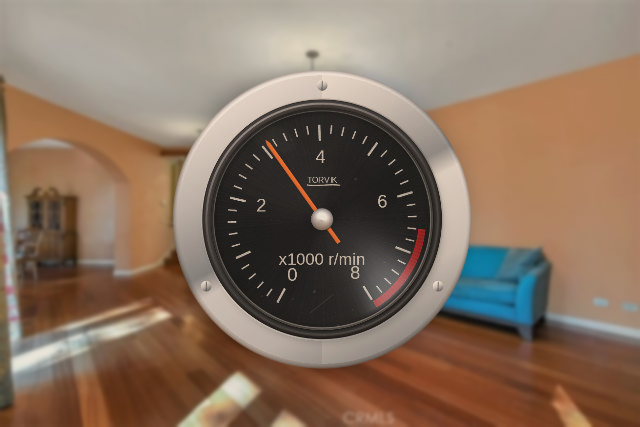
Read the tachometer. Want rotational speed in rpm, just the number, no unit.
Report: 3100
